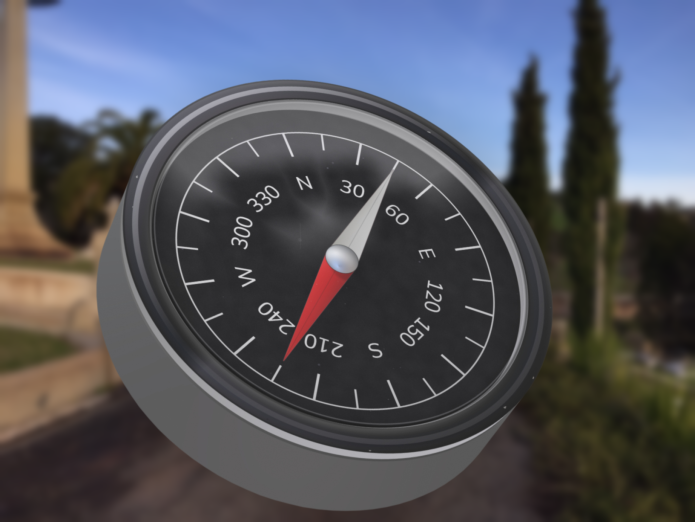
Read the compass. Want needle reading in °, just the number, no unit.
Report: 225
